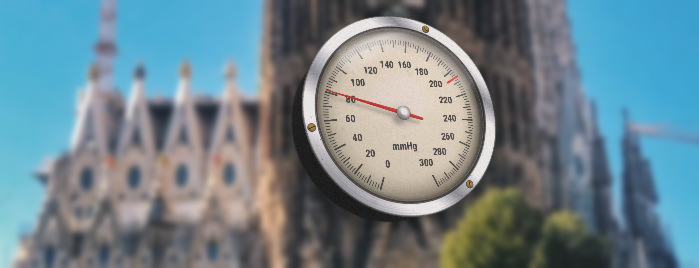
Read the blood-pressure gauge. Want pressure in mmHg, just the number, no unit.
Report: 80
